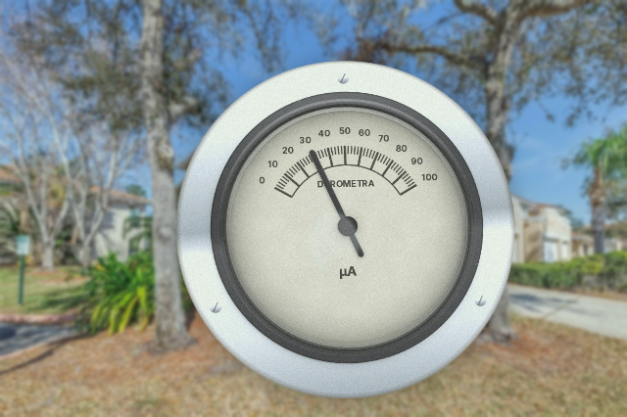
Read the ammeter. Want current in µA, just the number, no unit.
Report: 30
